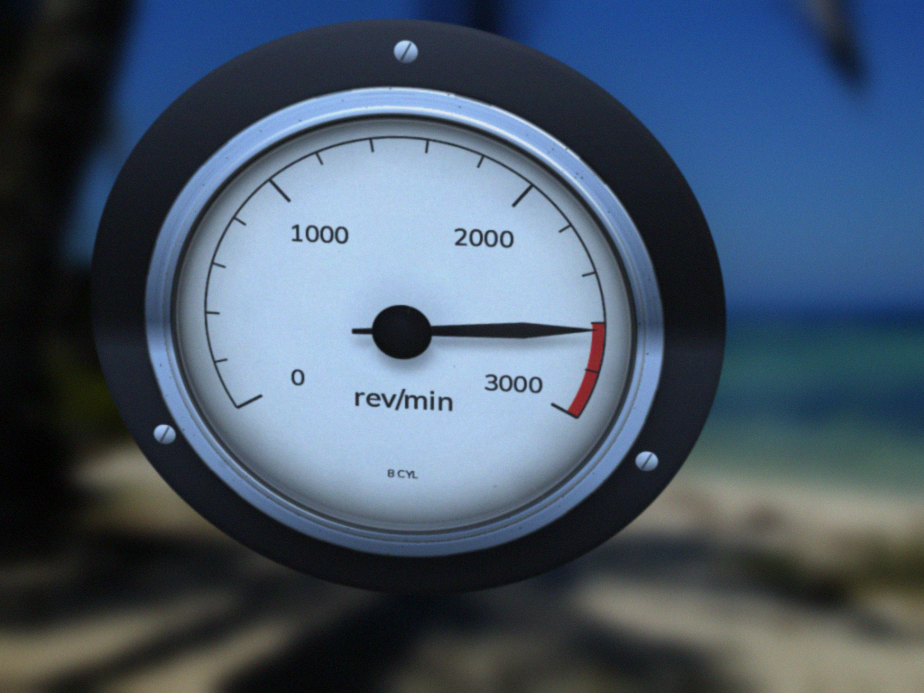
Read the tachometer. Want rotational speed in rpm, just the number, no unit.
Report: 2600
